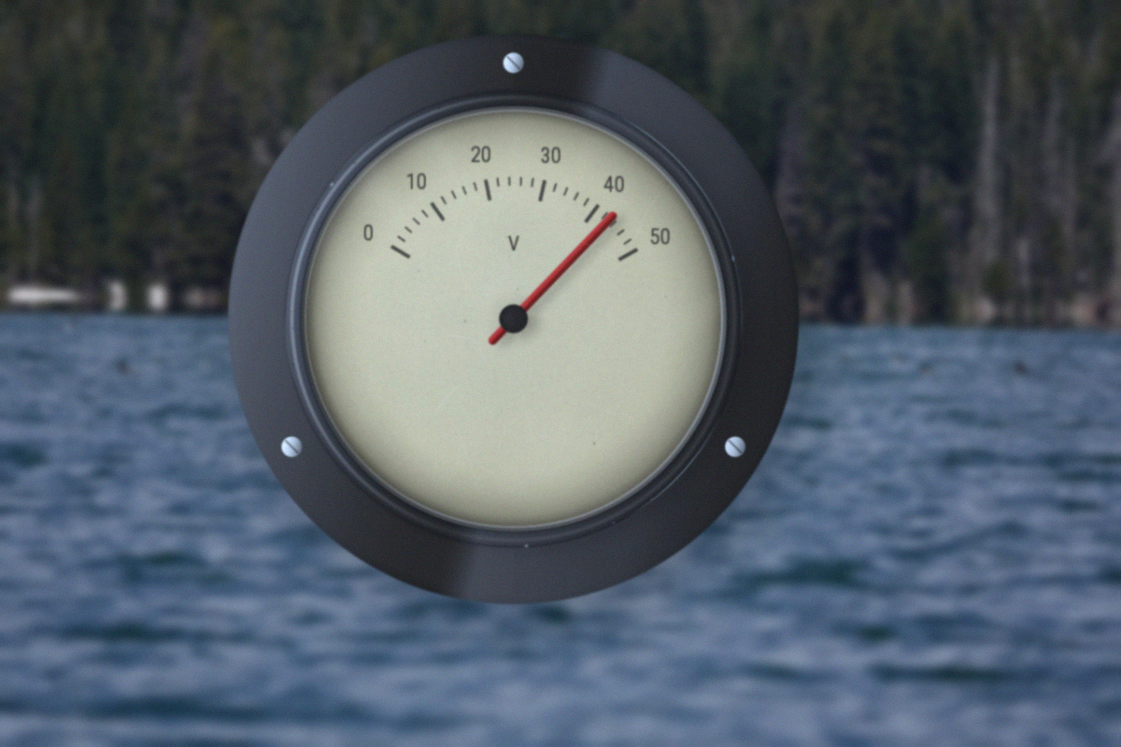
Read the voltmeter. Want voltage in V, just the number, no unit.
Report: 43
